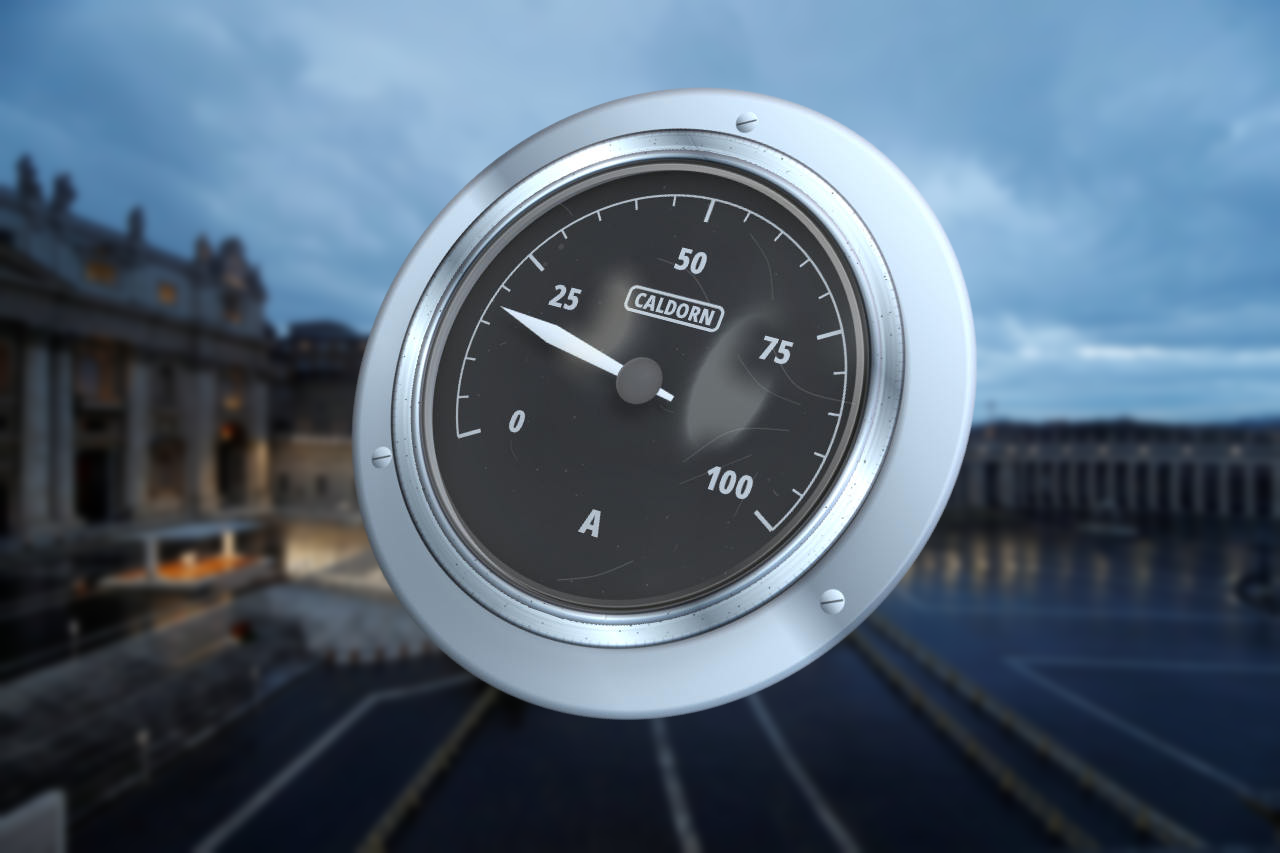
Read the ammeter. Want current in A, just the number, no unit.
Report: 17.5
